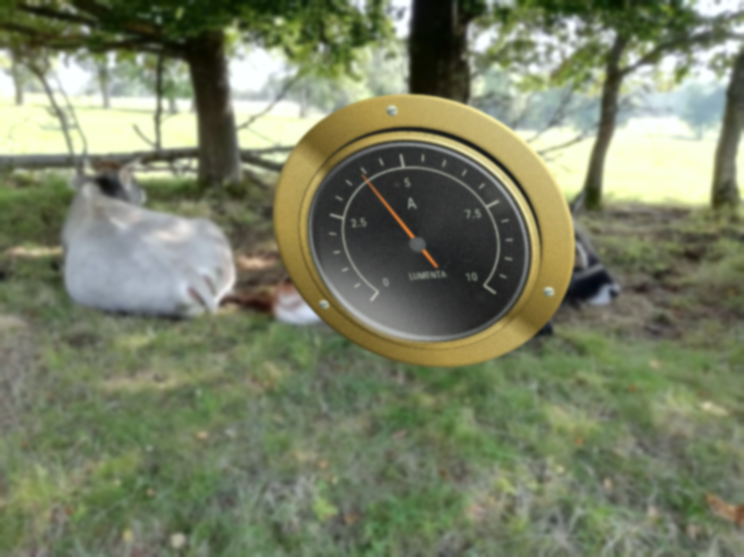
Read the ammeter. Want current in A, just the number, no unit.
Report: 4
